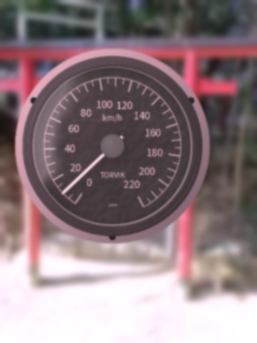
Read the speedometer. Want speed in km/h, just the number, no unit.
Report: 10
